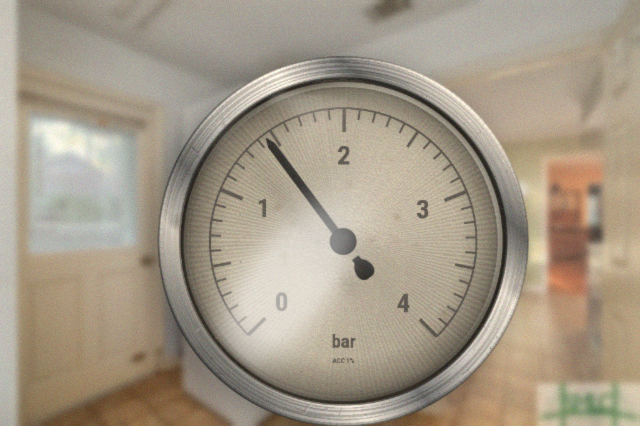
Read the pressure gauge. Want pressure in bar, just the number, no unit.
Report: 1.45
